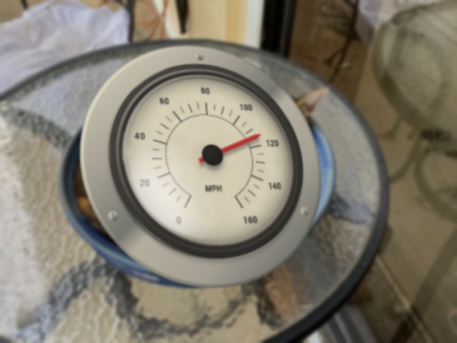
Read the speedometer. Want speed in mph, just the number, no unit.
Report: 115
